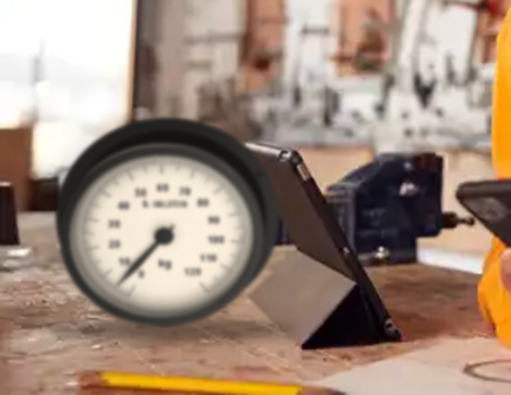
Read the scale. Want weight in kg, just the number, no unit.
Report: 5
